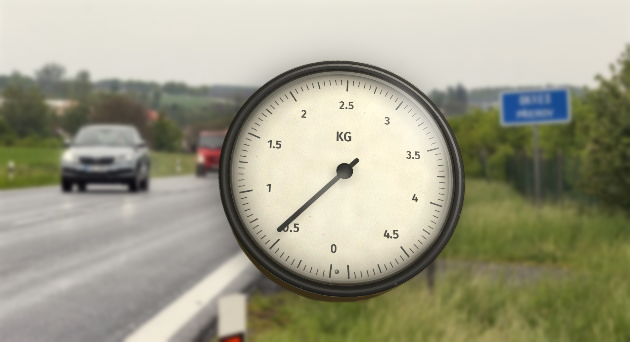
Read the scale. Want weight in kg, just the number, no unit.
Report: 0.55
